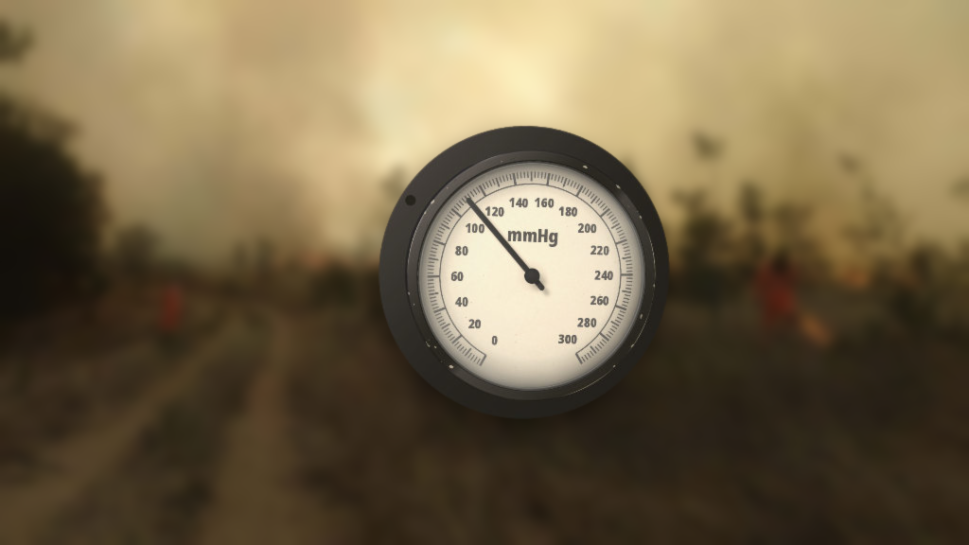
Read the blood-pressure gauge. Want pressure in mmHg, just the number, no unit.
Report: 110
